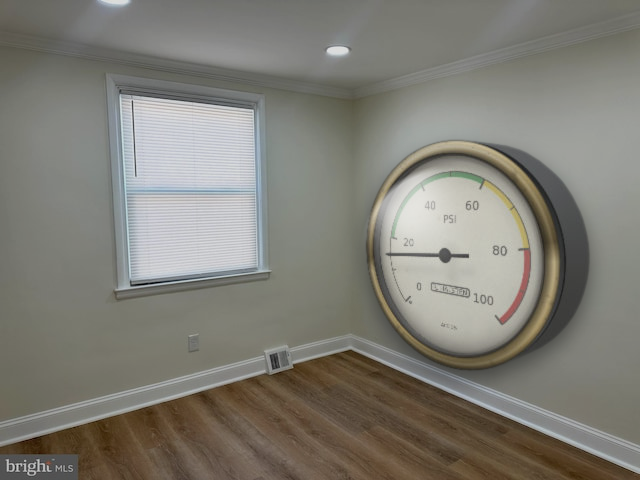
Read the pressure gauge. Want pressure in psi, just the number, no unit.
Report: 15
